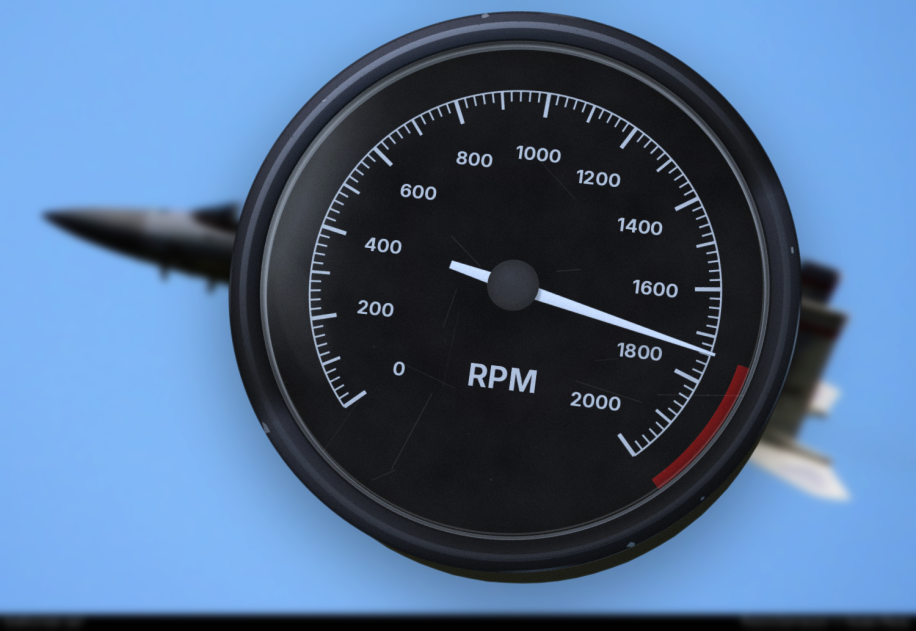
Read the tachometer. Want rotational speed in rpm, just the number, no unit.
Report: 1740
